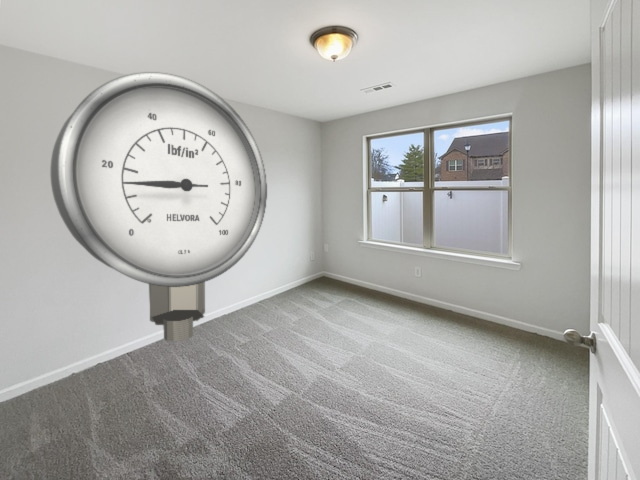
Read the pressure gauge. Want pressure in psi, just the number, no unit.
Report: 15
